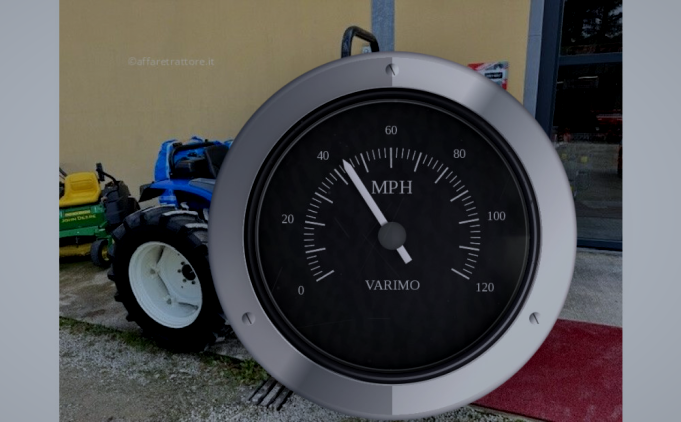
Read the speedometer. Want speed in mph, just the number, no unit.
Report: 44
